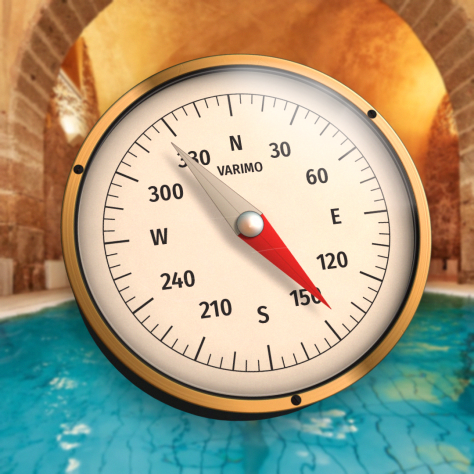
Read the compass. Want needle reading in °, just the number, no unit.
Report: 145
